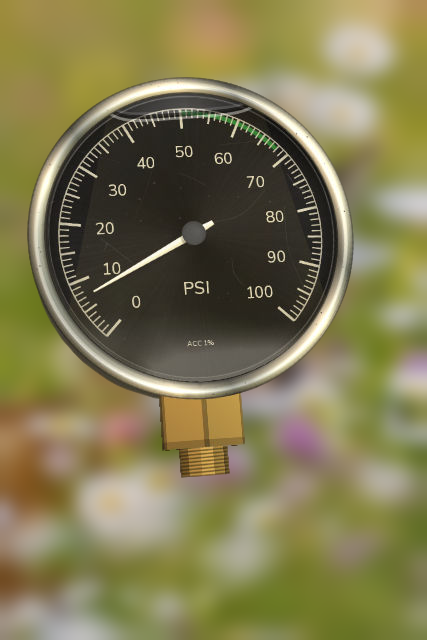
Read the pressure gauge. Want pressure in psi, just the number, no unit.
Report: 7
